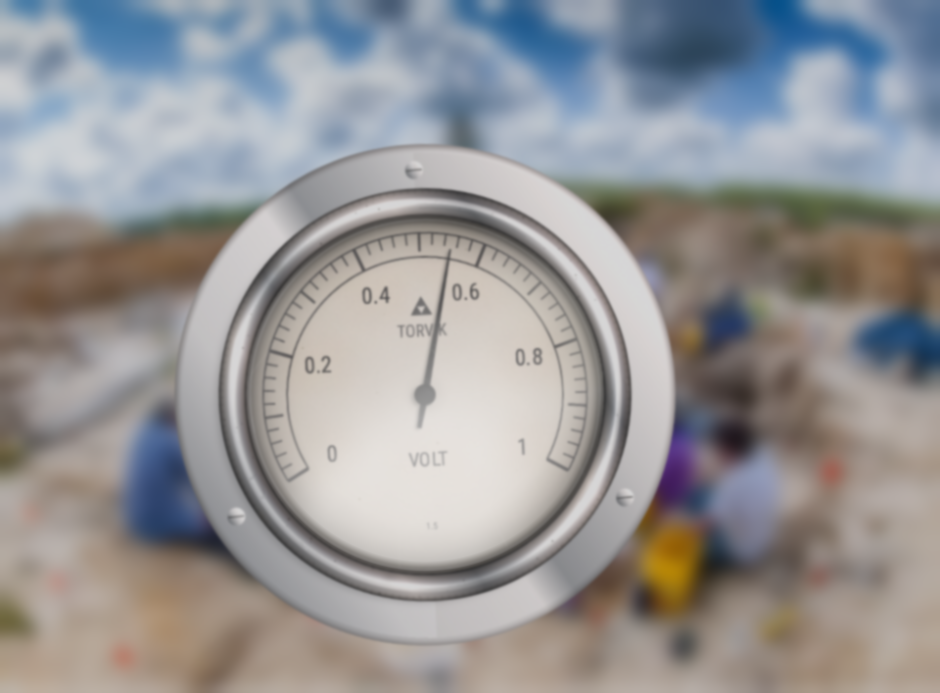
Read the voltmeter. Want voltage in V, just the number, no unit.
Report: 0.55
